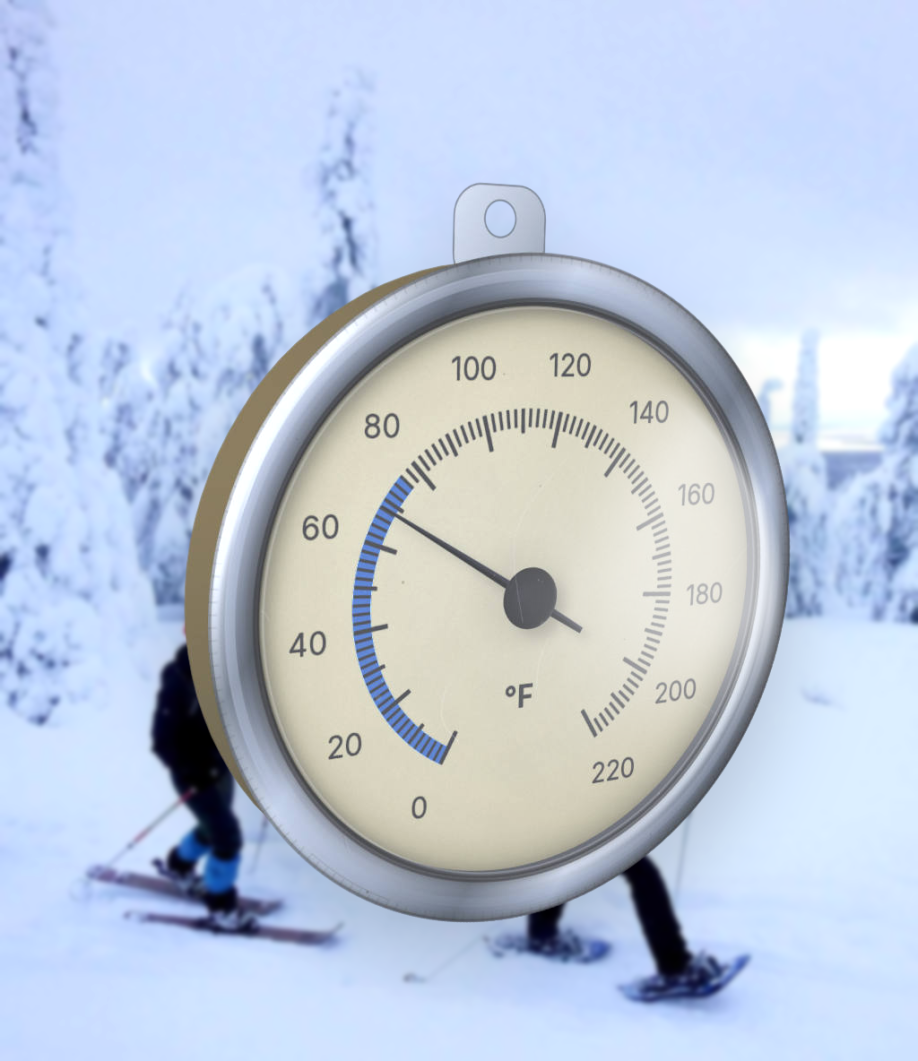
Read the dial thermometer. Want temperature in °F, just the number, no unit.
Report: 68
